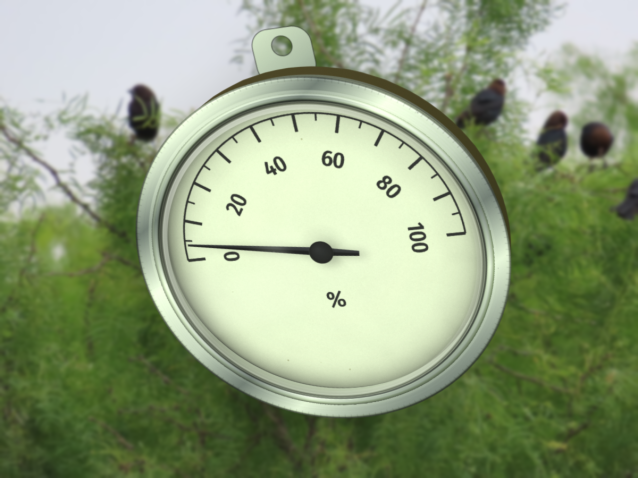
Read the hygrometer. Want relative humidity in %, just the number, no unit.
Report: 5
